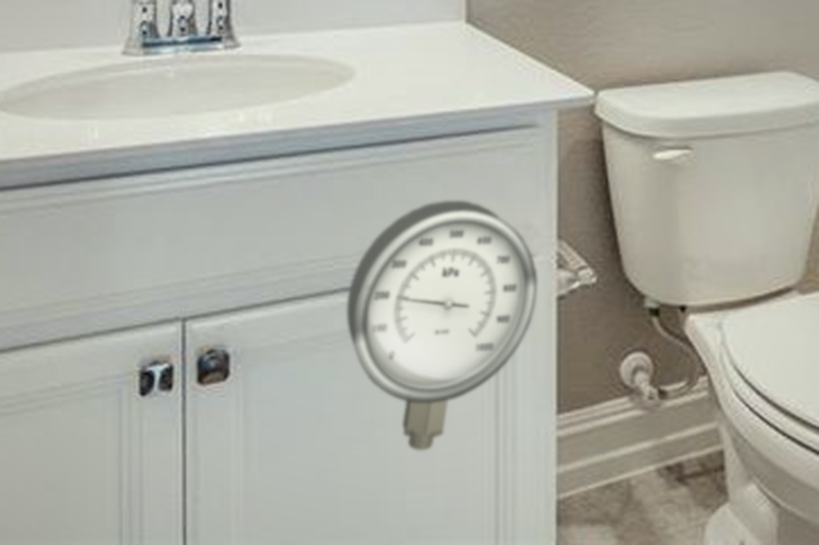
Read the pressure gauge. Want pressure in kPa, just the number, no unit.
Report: 200
